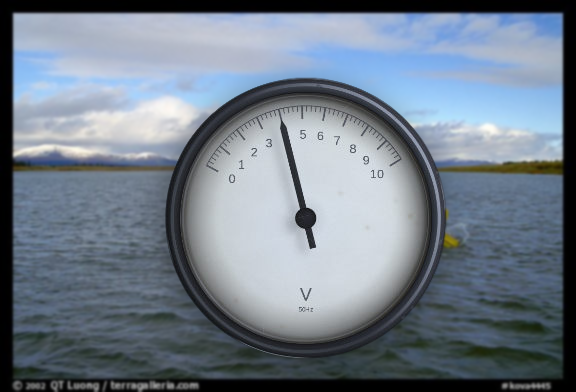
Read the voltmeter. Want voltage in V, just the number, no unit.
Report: 4
